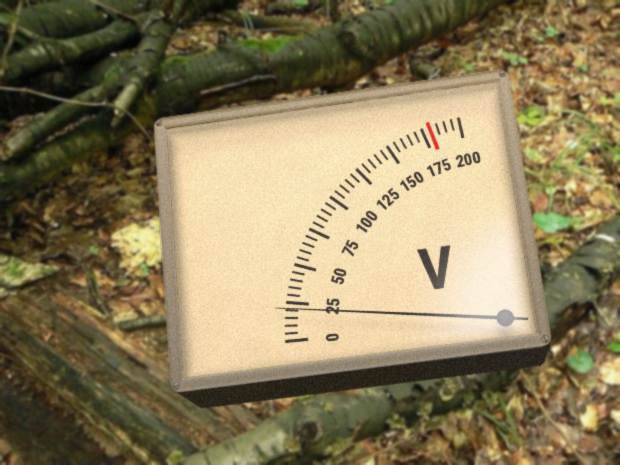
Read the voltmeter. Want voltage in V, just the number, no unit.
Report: 20
